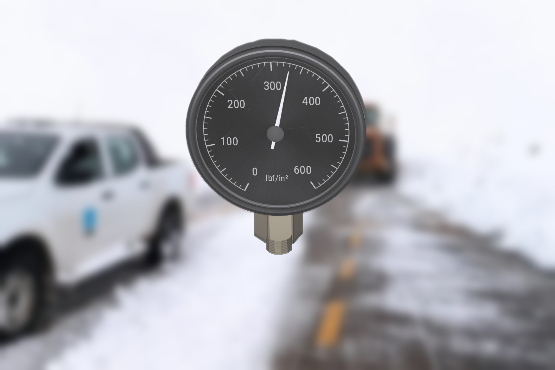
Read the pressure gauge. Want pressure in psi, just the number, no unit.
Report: 330
